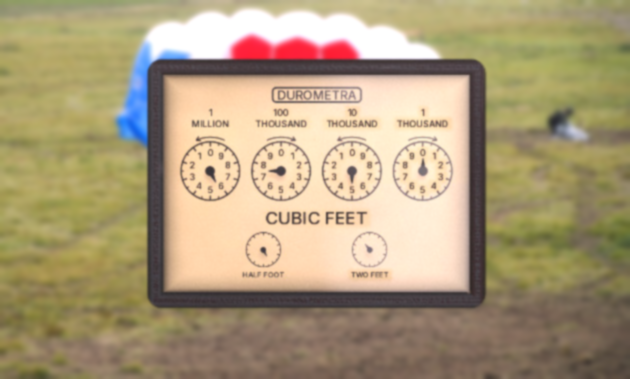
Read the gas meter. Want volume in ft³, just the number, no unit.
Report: 575000
